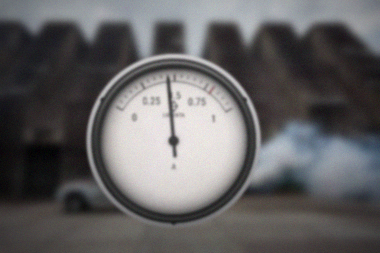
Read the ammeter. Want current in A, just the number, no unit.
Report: 0.45
